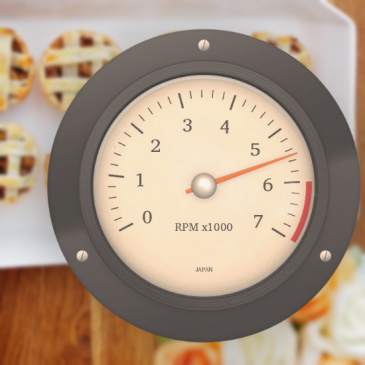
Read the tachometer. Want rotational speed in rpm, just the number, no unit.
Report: 5500
